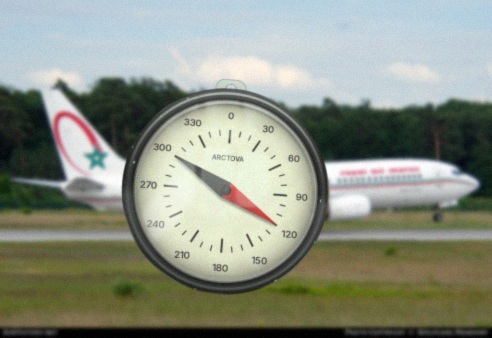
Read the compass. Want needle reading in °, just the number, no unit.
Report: 120
